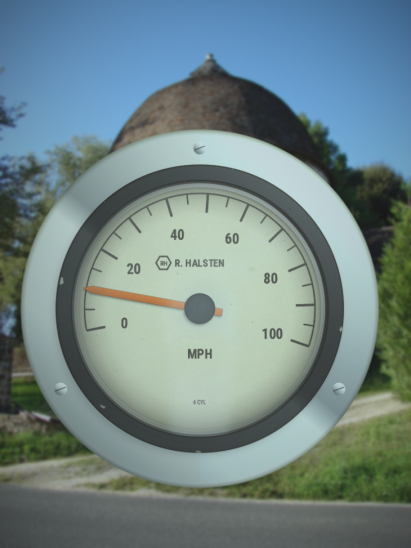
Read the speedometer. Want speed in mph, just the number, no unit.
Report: 10
